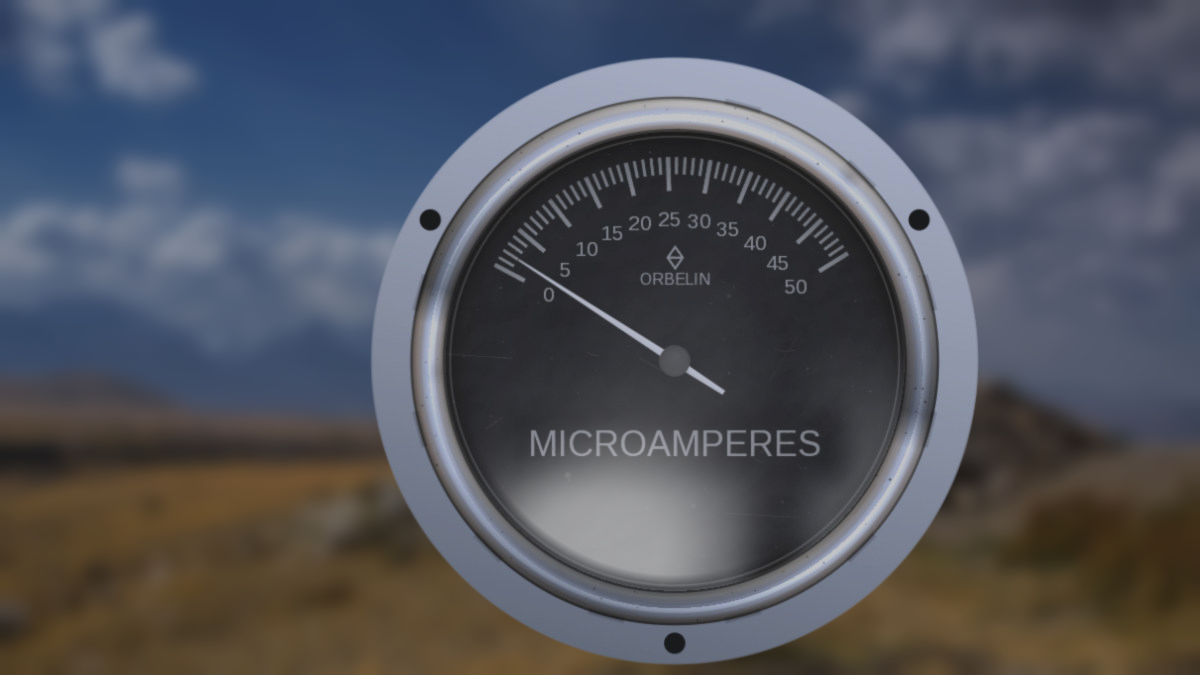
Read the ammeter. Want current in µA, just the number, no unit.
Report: 2
